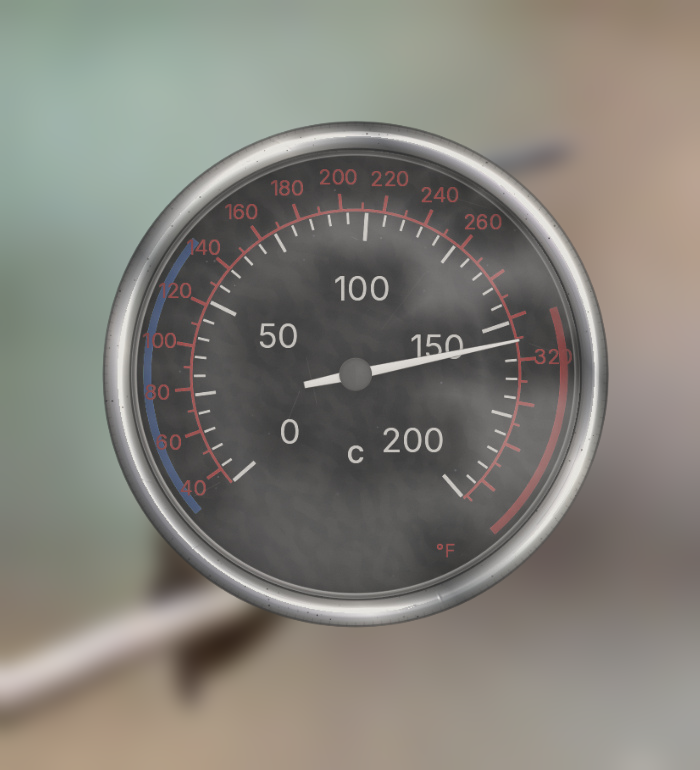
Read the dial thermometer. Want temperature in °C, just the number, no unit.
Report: 155
